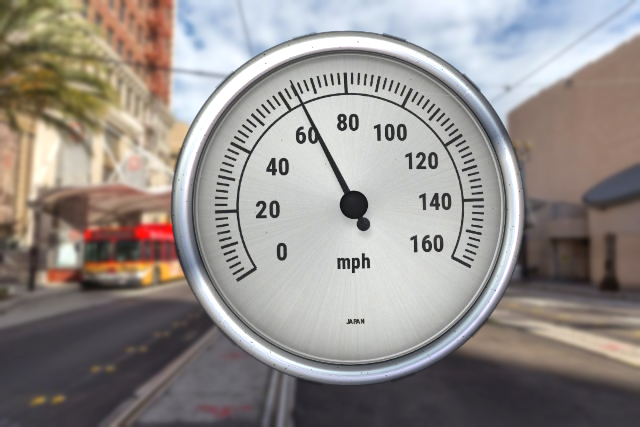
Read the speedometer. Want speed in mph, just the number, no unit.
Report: 64
